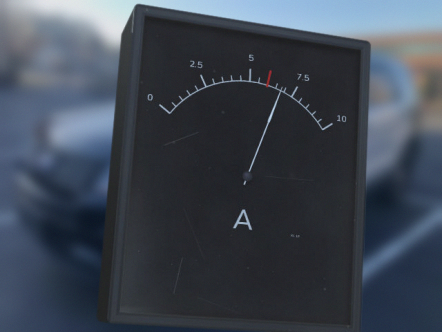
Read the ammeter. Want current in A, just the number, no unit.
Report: 6.75
